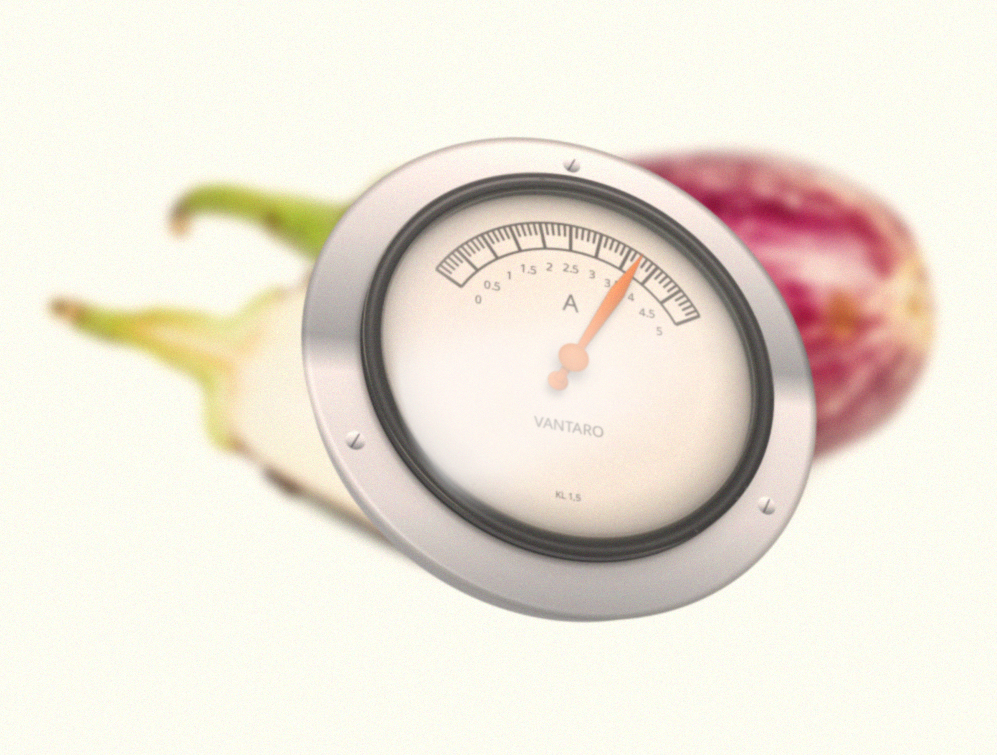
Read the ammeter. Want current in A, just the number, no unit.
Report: 3.7
